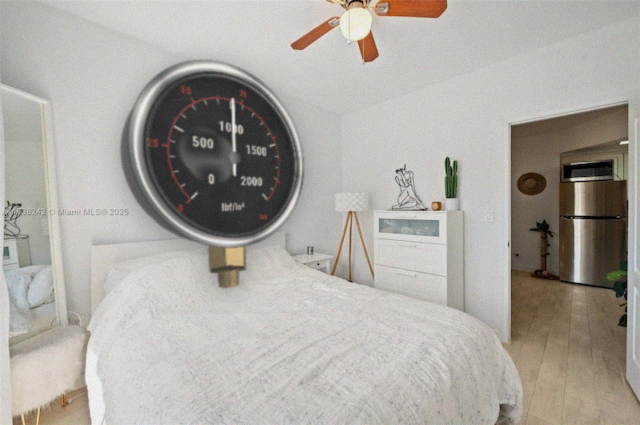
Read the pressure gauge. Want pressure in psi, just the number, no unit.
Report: 1000
